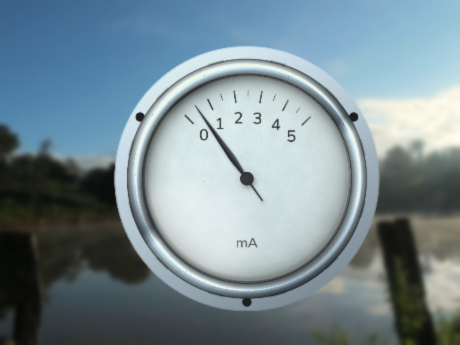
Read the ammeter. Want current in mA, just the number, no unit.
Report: 0.5
